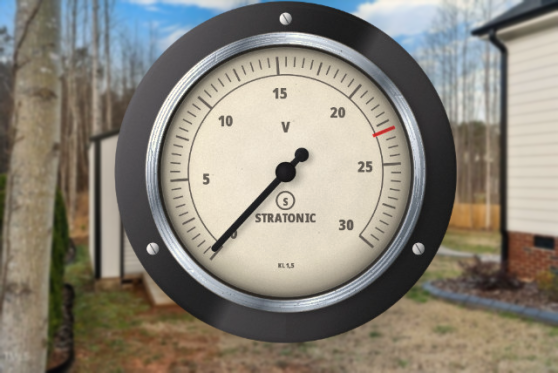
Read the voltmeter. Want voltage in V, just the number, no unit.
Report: 0.25
